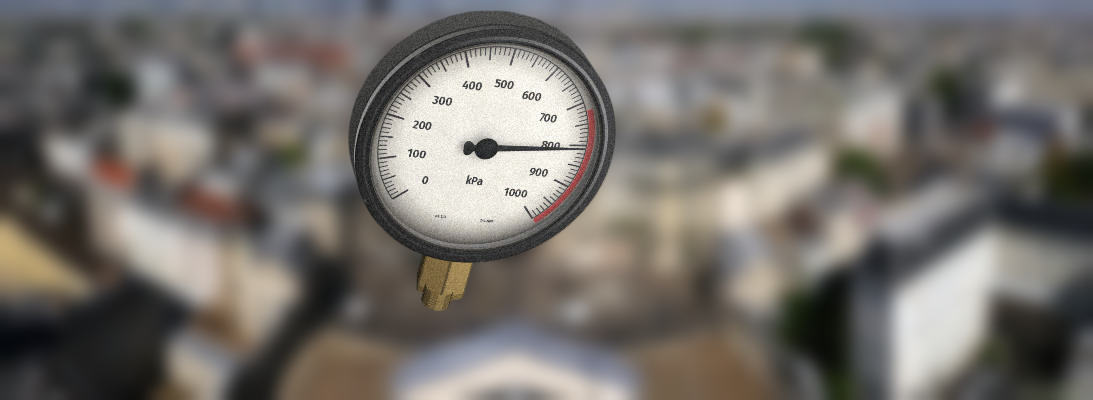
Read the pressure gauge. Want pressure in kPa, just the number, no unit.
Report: 800
